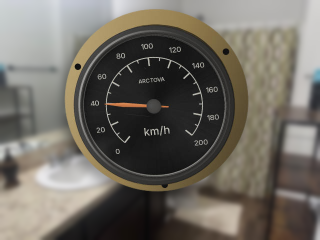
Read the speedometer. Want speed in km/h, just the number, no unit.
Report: 40
